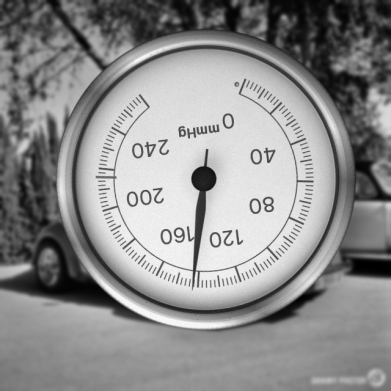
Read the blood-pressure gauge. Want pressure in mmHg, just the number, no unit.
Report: 142
